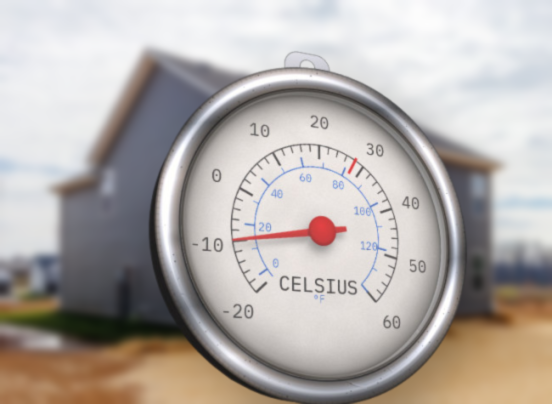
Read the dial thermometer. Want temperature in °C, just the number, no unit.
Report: -10
